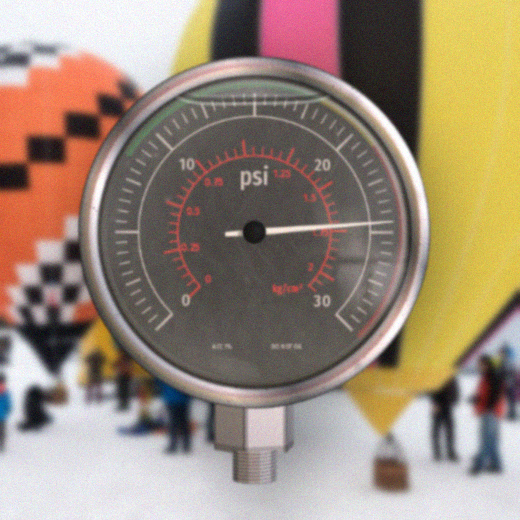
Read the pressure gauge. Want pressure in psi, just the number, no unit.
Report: 24.5
